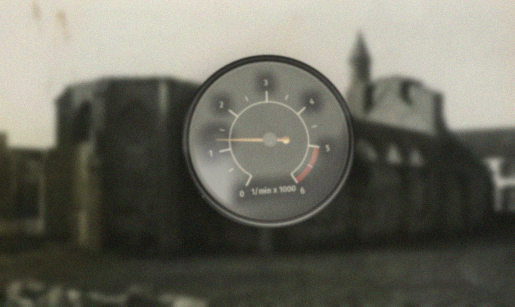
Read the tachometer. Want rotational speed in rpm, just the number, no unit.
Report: 1250
